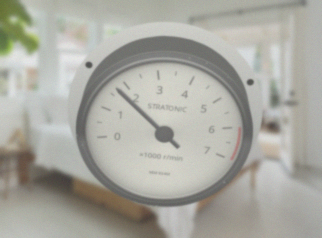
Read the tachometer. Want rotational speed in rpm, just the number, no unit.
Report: 1750
